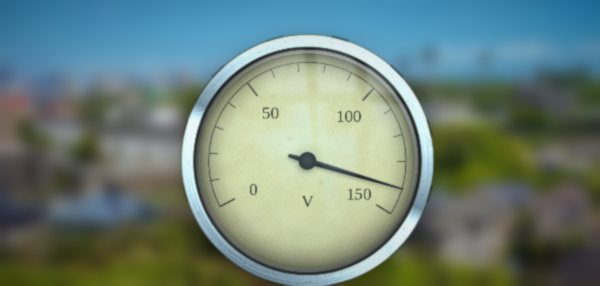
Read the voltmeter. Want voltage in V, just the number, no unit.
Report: 140
